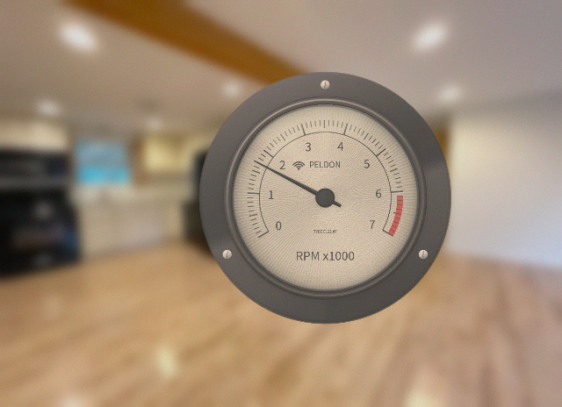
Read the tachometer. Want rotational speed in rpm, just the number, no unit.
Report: 1700
